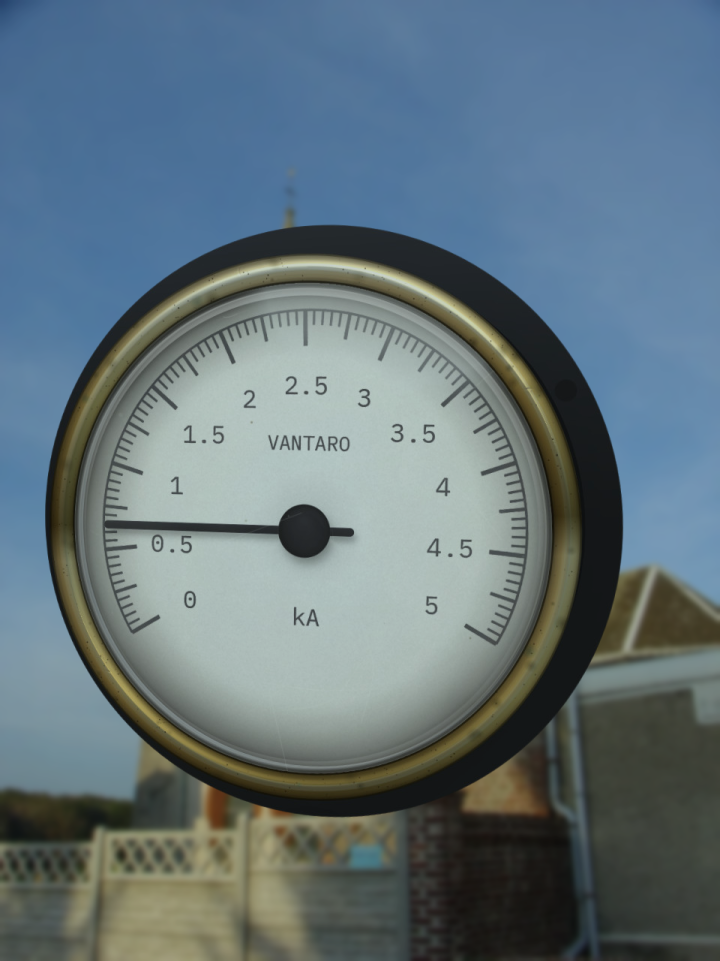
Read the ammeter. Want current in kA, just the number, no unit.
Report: 0.65
